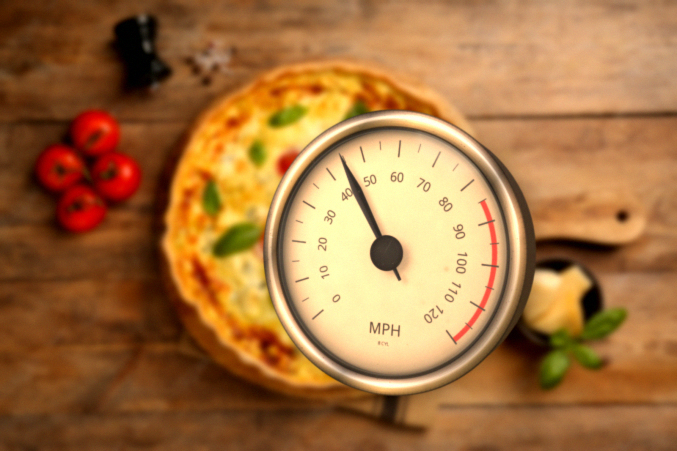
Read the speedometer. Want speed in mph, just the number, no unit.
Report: 45
